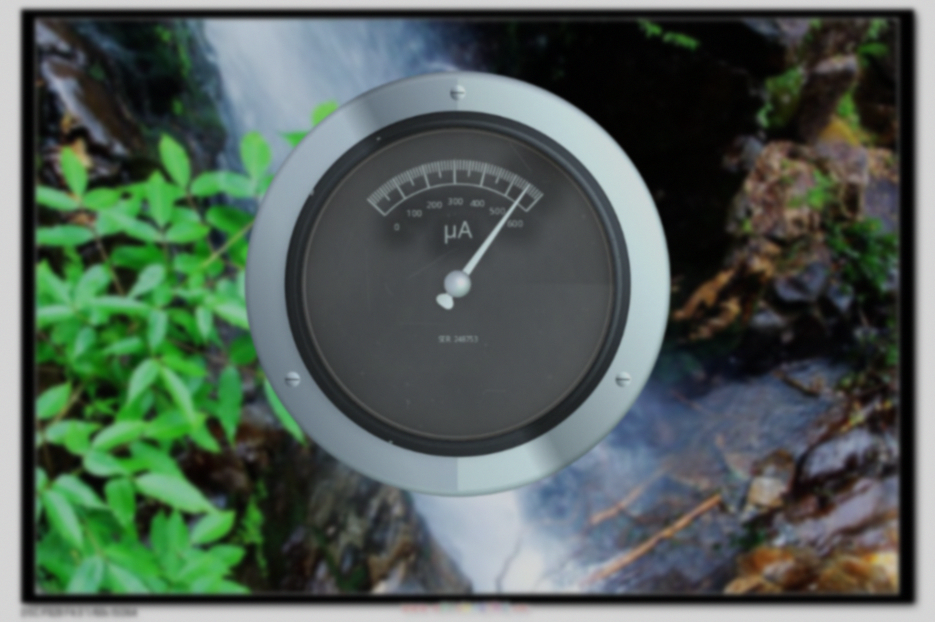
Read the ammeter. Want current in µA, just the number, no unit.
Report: 550
